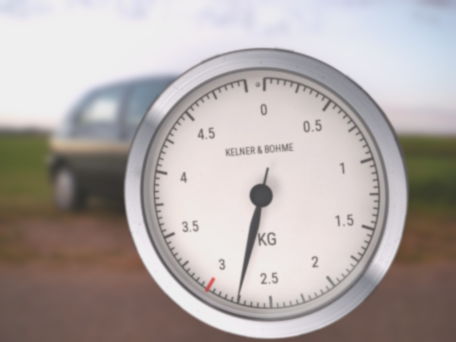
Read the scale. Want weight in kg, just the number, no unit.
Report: 2.75
